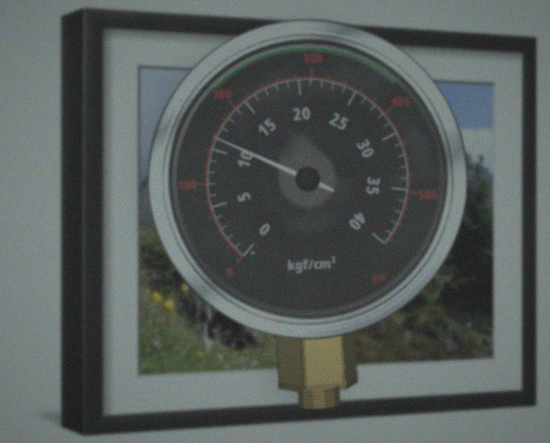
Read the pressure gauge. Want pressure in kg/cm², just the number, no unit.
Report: 11
